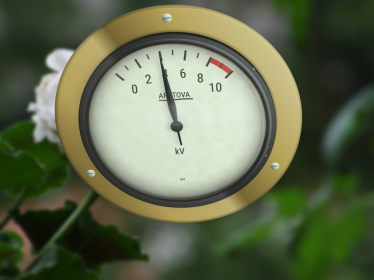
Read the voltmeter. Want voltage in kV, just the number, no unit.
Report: 4
